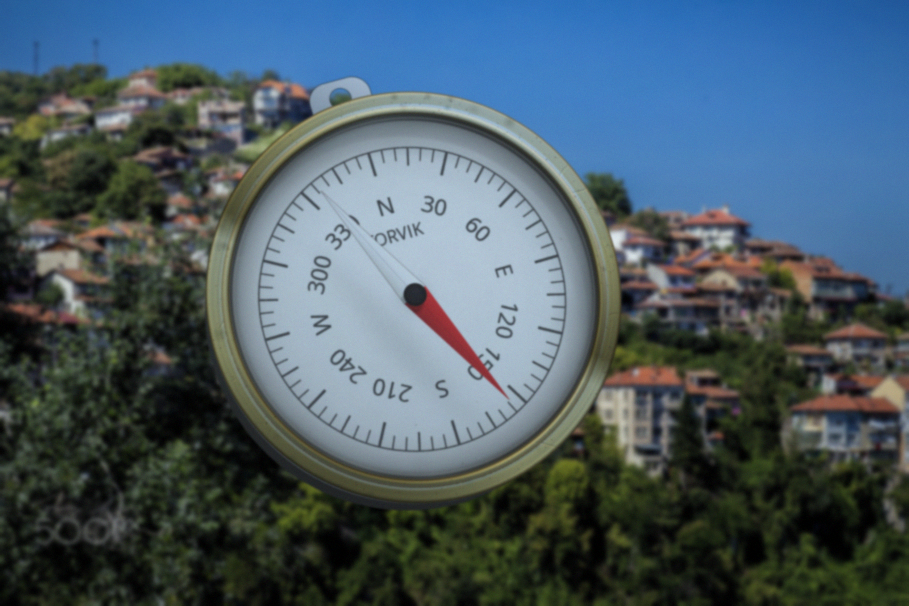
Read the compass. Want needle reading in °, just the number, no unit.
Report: 155
